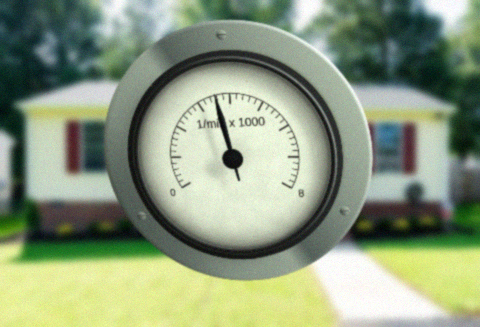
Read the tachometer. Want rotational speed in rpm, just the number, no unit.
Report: 3600
